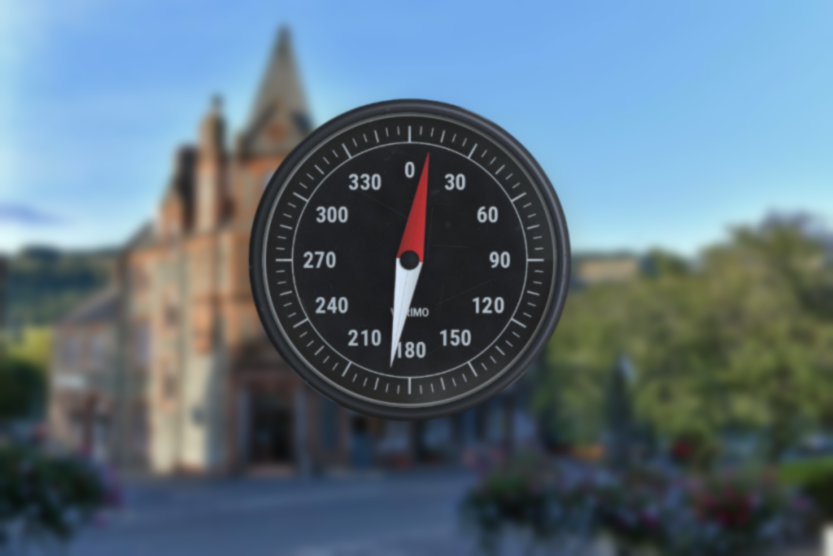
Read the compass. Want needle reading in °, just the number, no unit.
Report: 10
